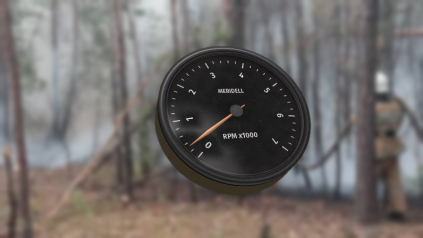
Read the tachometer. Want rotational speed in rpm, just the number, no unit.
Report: 300
